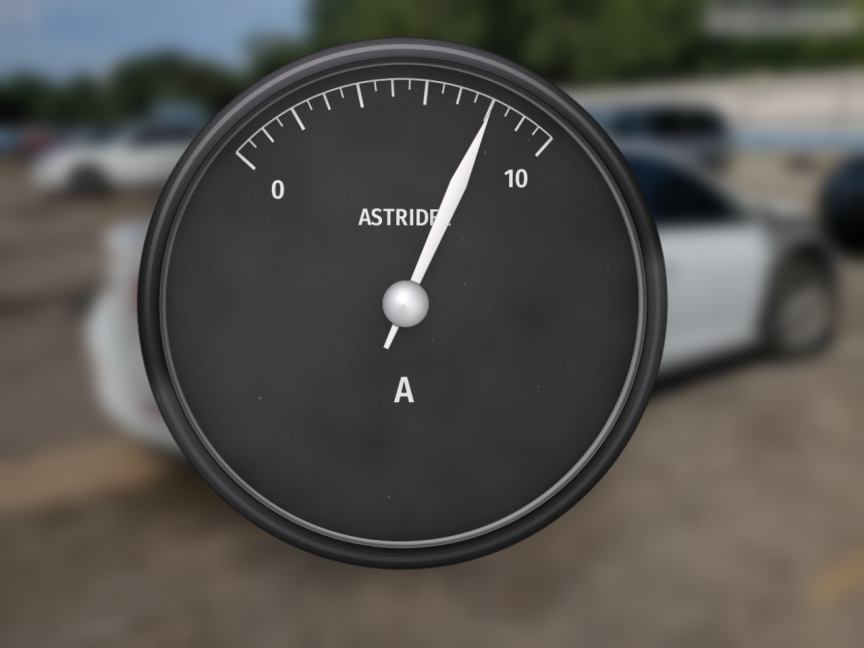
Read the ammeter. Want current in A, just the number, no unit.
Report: 8
